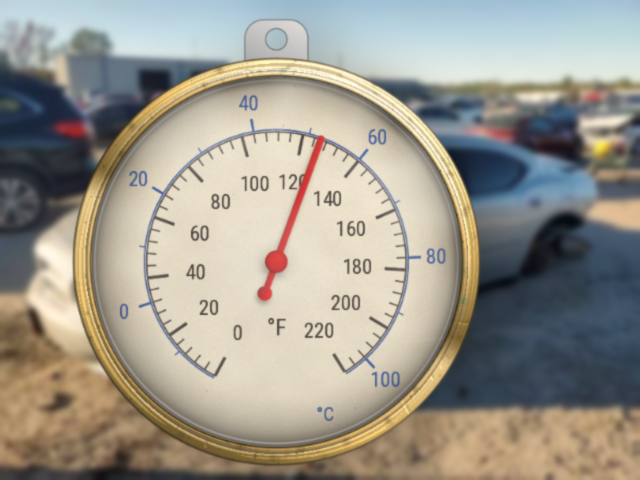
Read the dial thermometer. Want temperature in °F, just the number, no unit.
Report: 126
